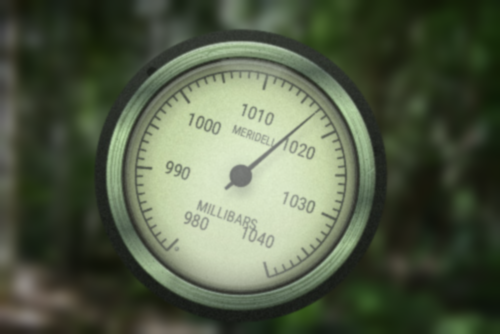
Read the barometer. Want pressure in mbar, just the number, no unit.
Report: 1017
